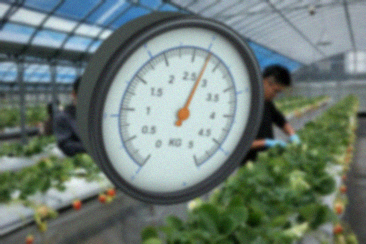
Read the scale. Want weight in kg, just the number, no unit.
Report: 2.75
